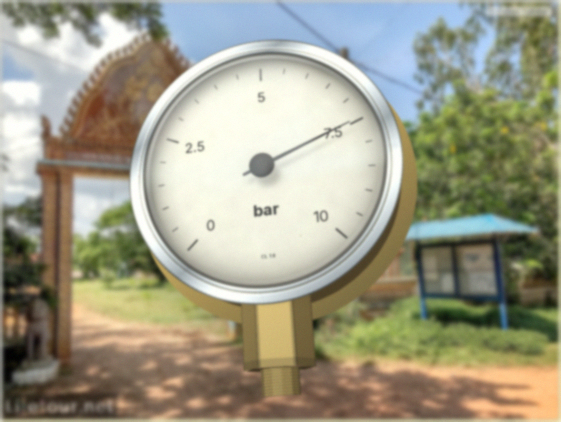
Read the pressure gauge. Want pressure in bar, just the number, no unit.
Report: 7.5
